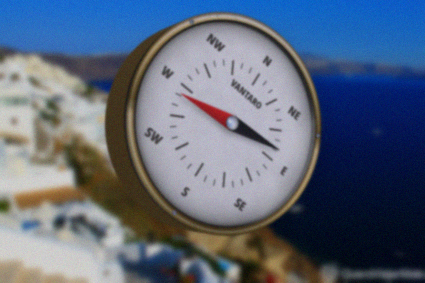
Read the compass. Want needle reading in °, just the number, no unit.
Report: 260
